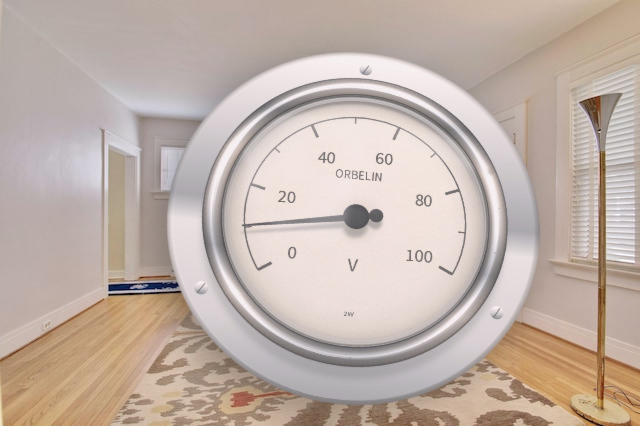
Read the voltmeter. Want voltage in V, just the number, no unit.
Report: 10
